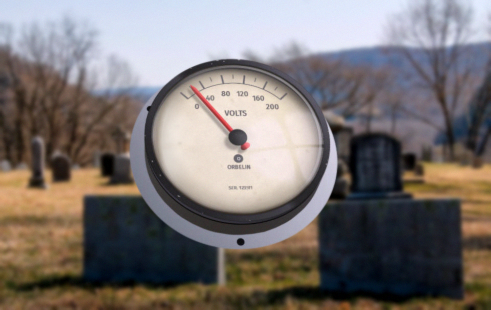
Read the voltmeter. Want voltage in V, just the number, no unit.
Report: 20
